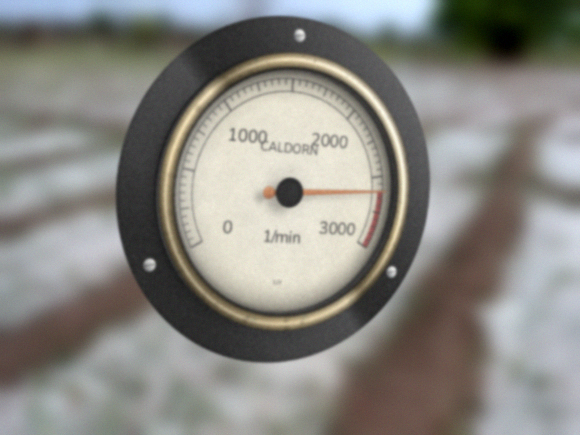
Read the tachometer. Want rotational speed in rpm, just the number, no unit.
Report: 2600
